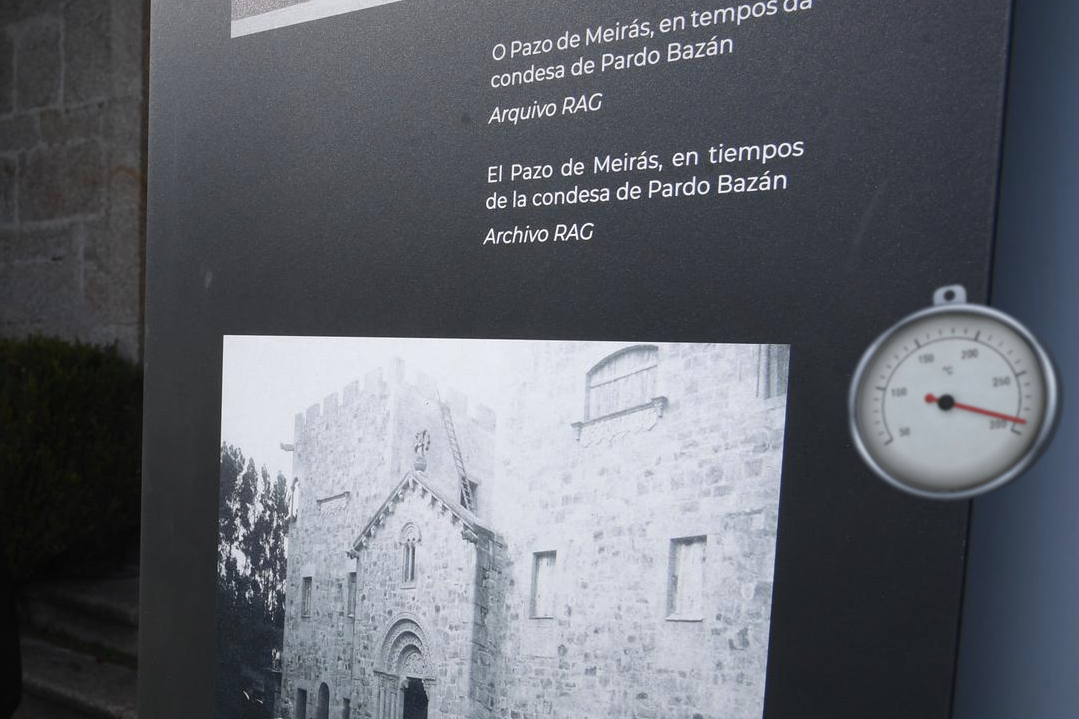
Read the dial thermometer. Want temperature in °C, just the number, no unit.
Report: 290
